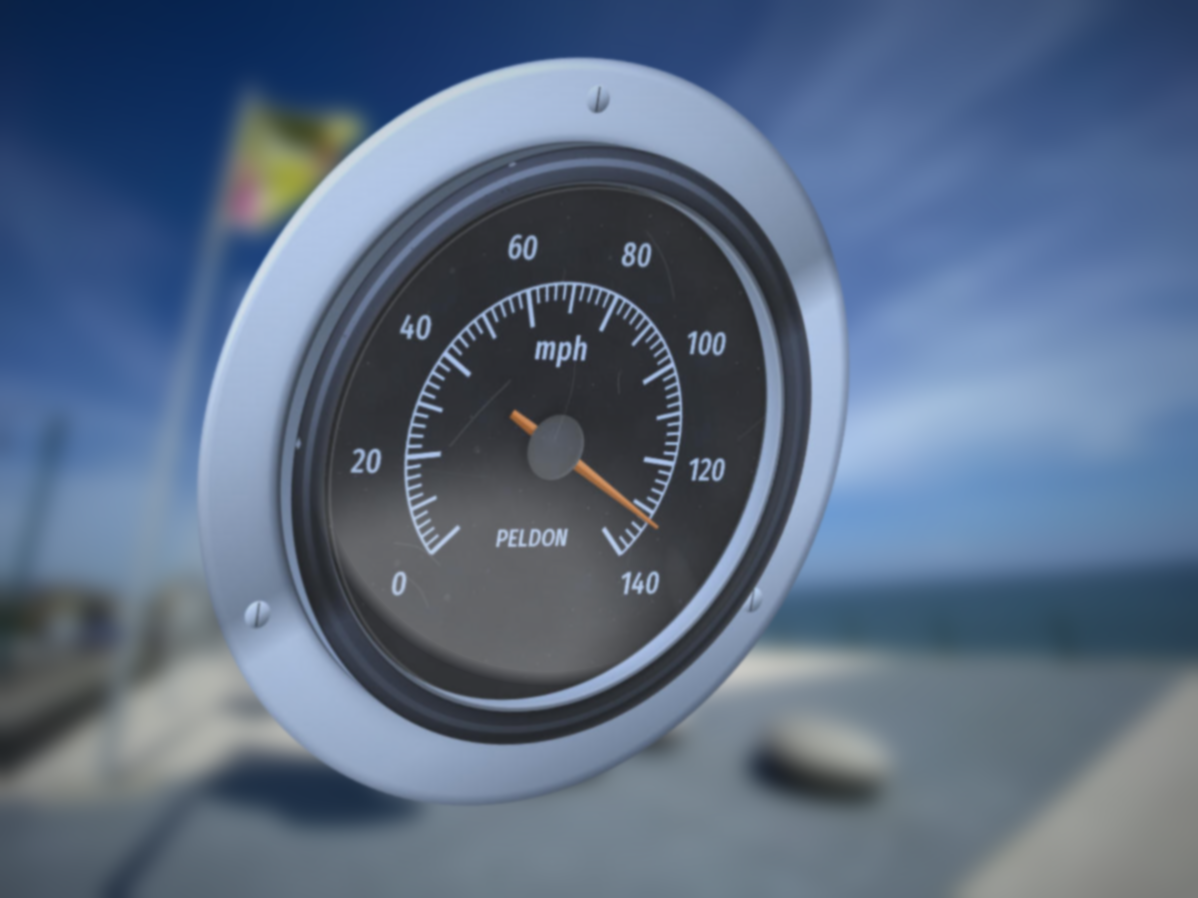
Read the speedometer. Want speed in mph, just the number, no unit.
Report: 132
